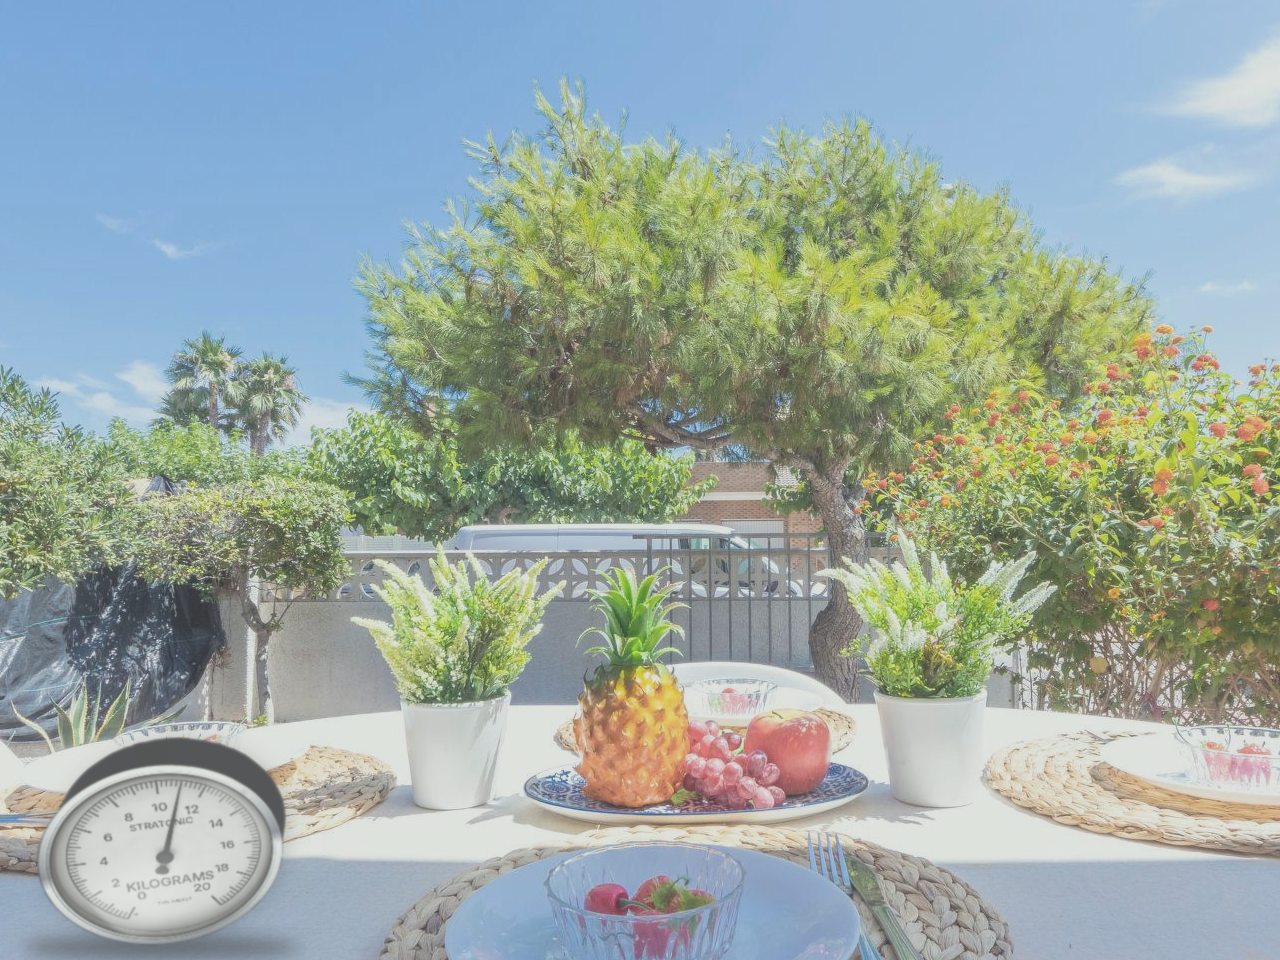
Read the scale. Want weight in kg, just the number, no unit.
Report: 11
